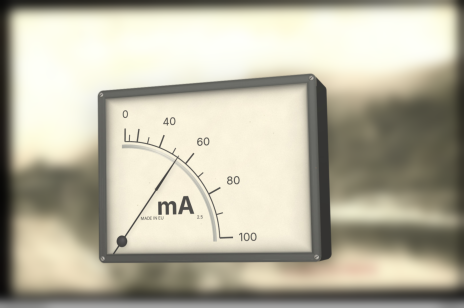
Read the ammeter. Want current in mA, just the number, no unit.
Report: 55
